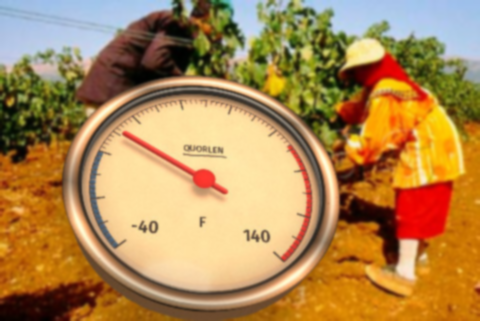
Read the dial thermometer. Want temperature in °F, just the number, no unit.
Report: 10
